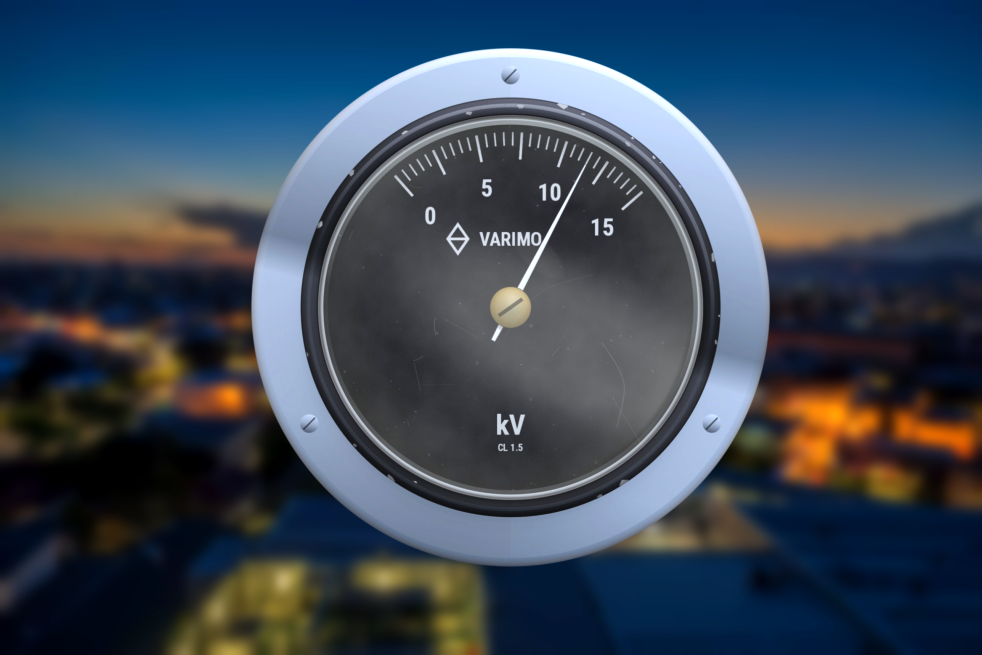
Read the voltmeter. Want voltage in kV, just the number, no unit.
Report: 11.5
